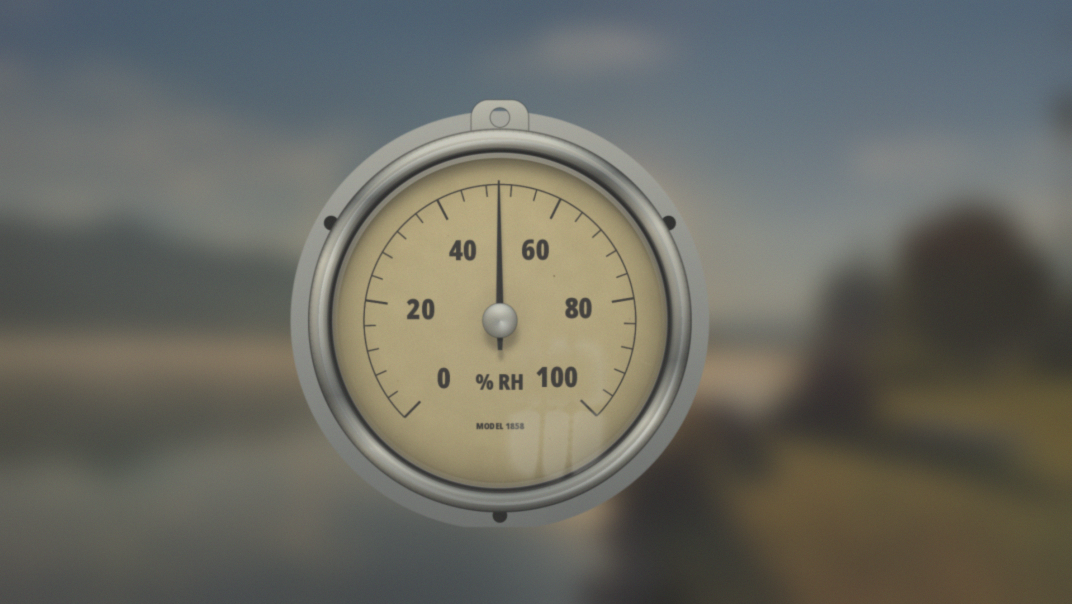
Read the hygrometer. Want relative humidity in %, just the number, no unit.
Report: 50
